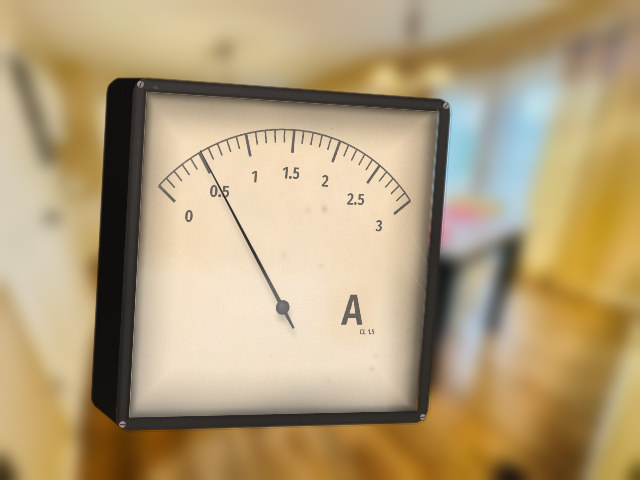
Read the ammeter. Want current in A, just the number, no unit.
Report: 0.5
